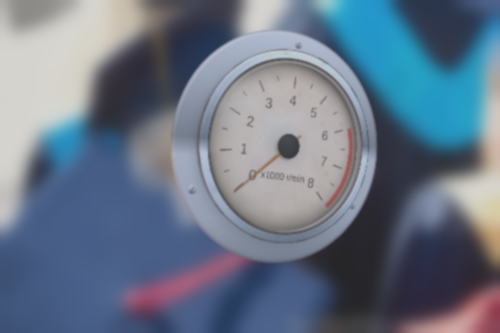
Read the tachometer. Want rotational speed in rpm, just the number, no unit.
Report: 0
